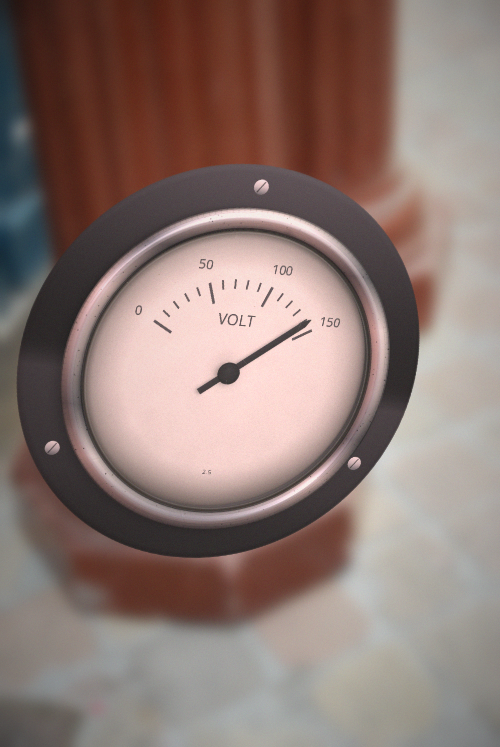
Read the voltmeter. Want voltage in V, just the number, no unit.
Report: 140
